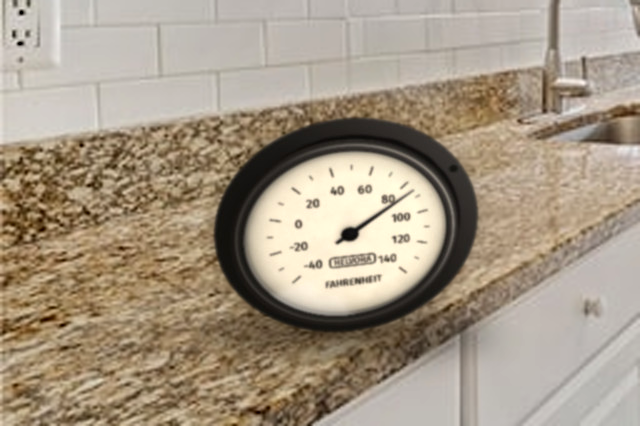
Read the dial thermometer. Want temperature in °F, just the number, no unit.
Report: 85
